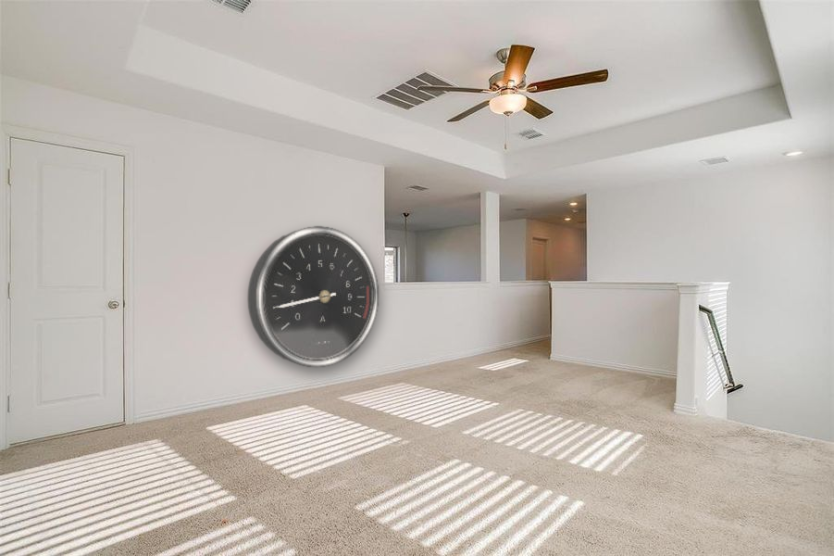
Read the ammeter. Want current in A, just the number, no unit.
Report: 1
